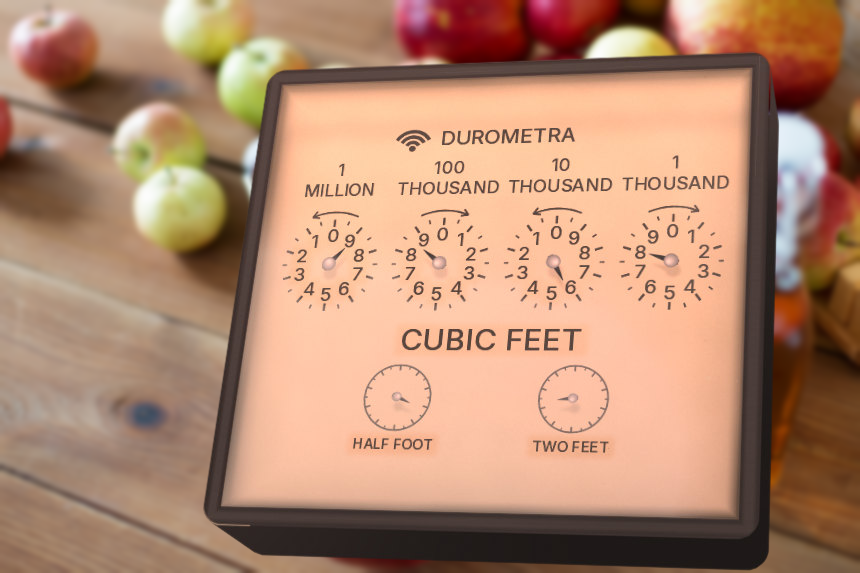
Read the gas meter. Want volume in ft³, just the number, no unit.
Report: 885800
